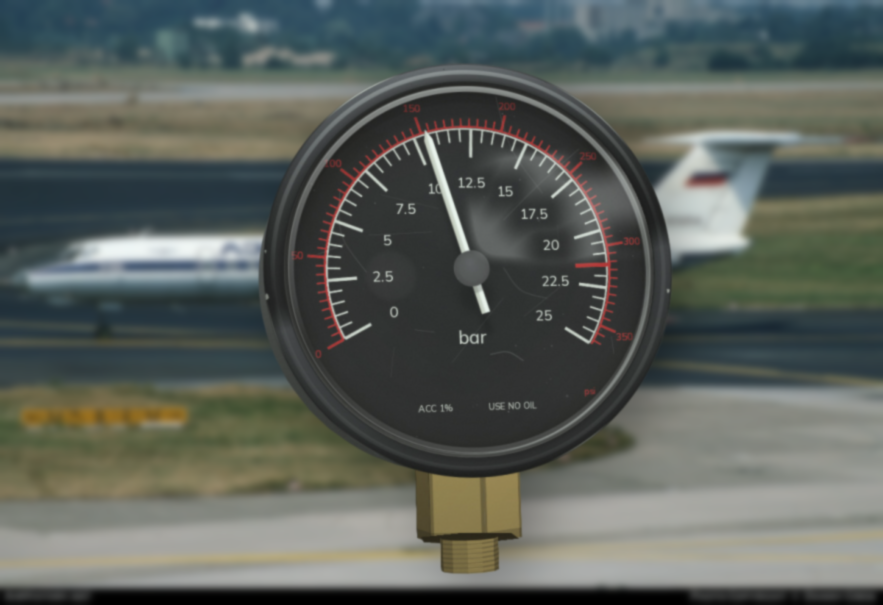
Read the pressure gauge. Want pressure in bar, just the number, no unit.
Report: 10.5
